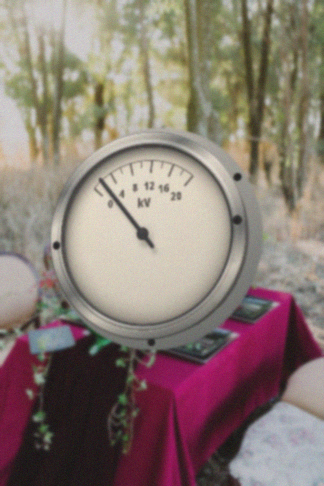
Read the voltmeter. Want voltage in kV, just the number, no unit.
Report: 2
